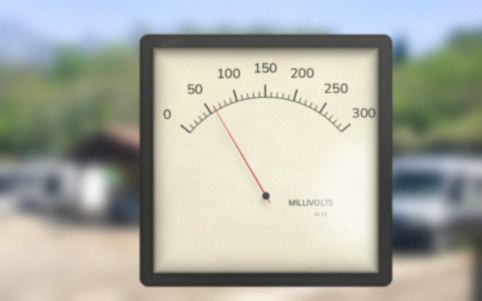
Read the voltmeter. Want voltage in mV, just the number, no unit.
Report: 60
